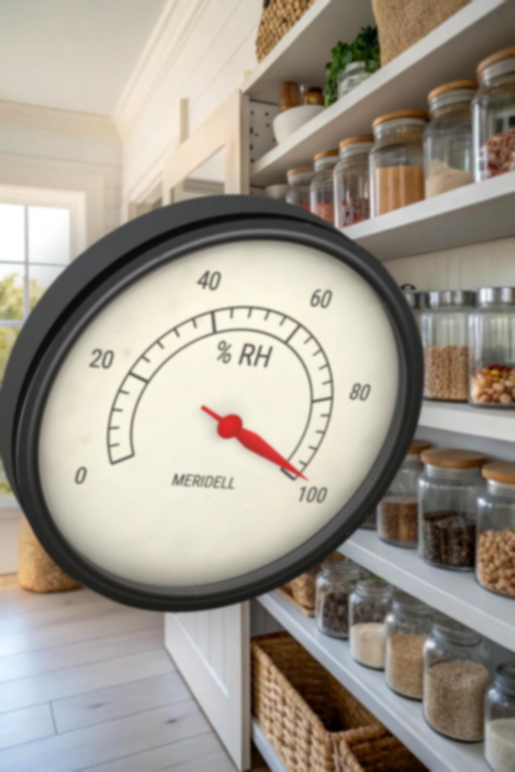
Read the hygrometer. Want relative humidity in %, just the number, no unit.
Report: 98
